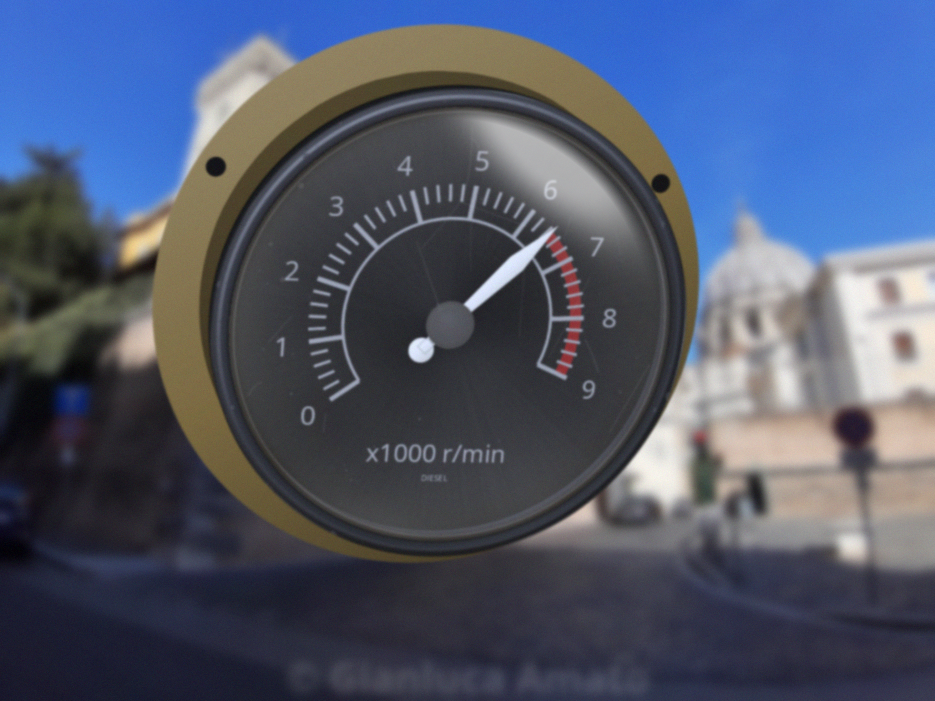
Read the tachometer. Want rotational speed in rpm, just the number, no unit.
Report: 6400
